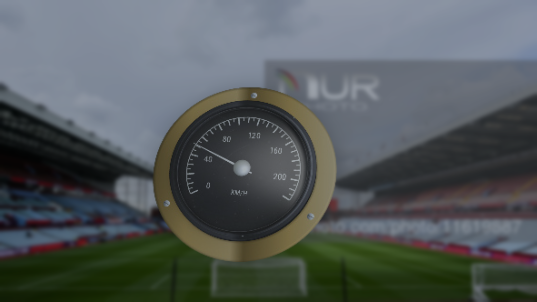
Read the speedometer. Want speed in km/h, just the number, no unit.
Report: 50
